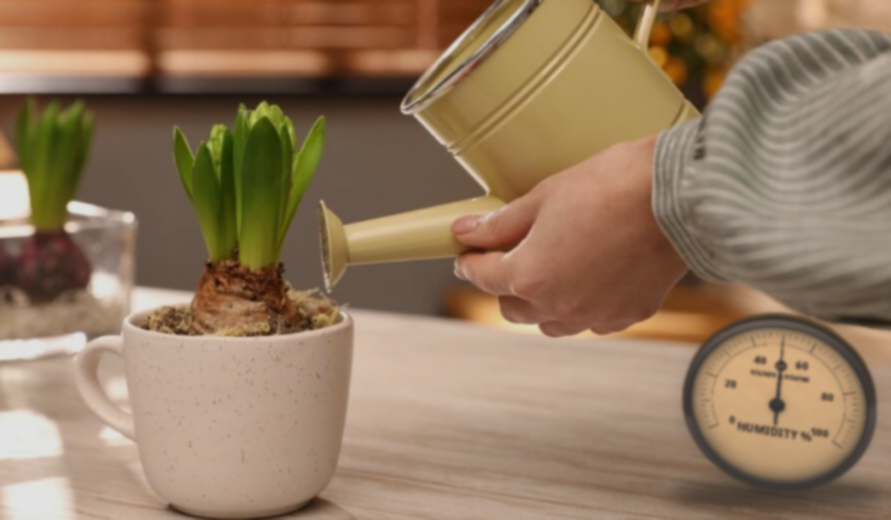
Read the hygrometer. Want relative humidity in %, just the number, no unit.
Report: 50
